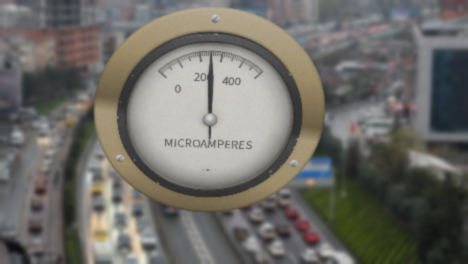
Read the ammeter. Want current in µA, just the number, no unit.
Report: 250
